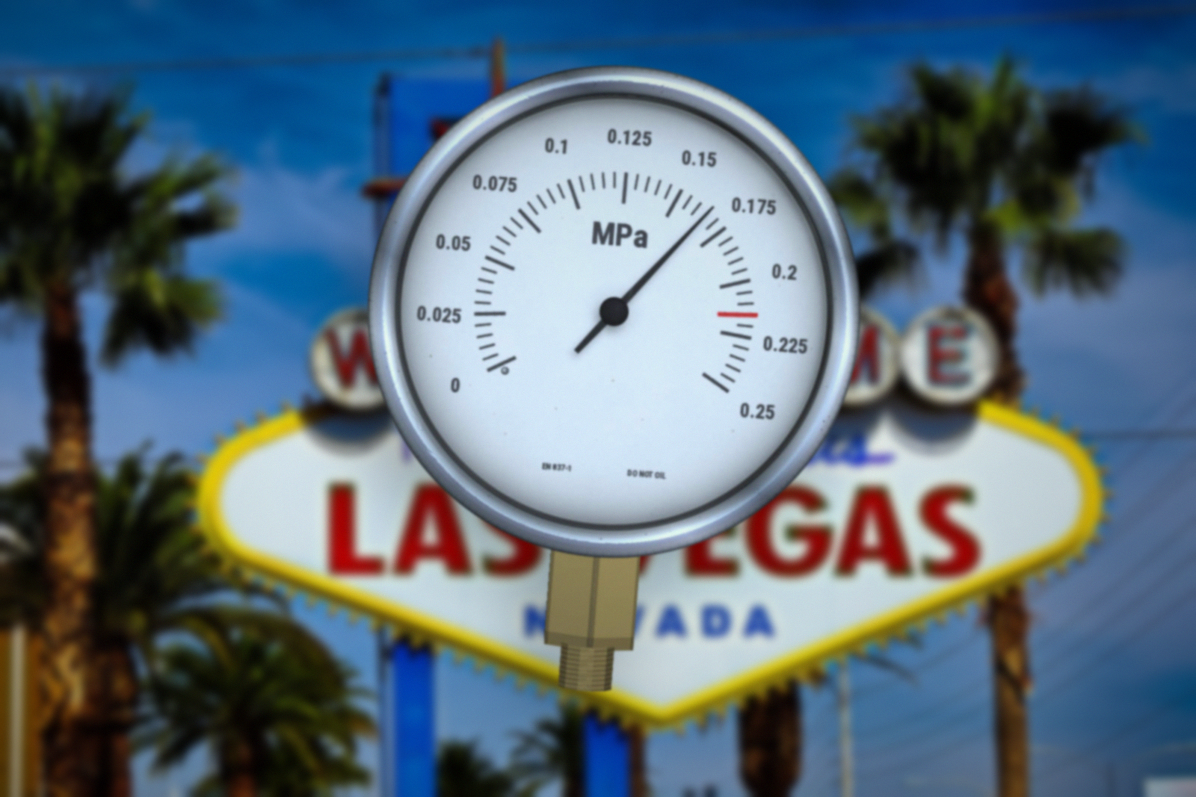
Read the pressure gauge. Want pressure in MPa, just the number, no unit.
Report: 0.165
